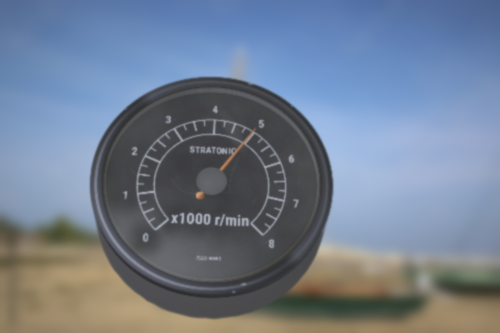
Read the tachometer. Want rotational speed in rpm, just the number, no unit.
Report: 5000
